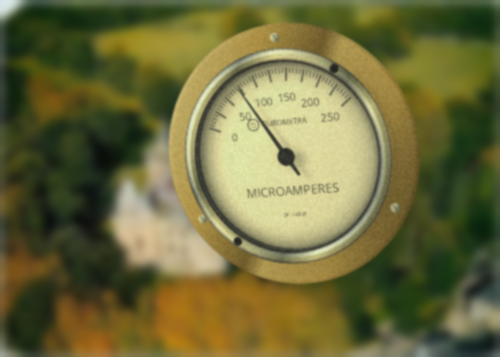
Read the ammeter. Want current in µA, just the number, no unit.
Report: 75
